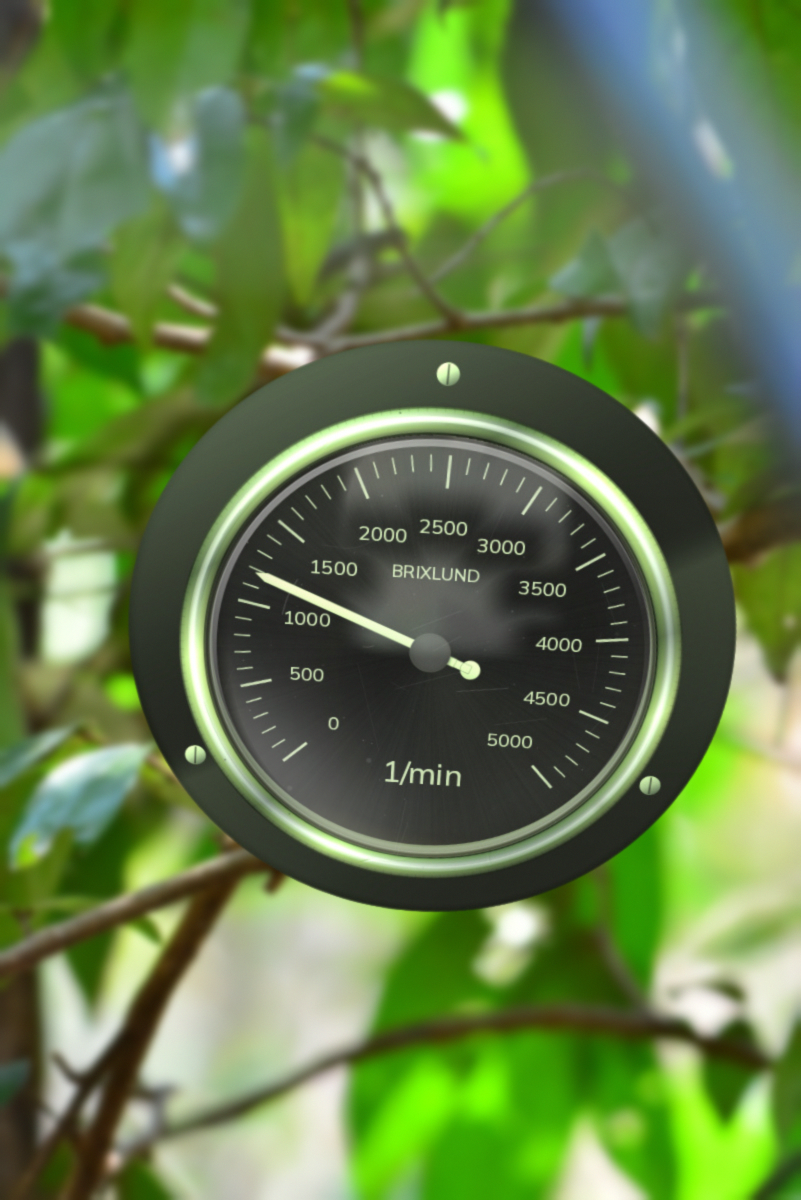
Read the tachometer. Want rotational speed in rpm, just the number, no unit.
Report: 1200
